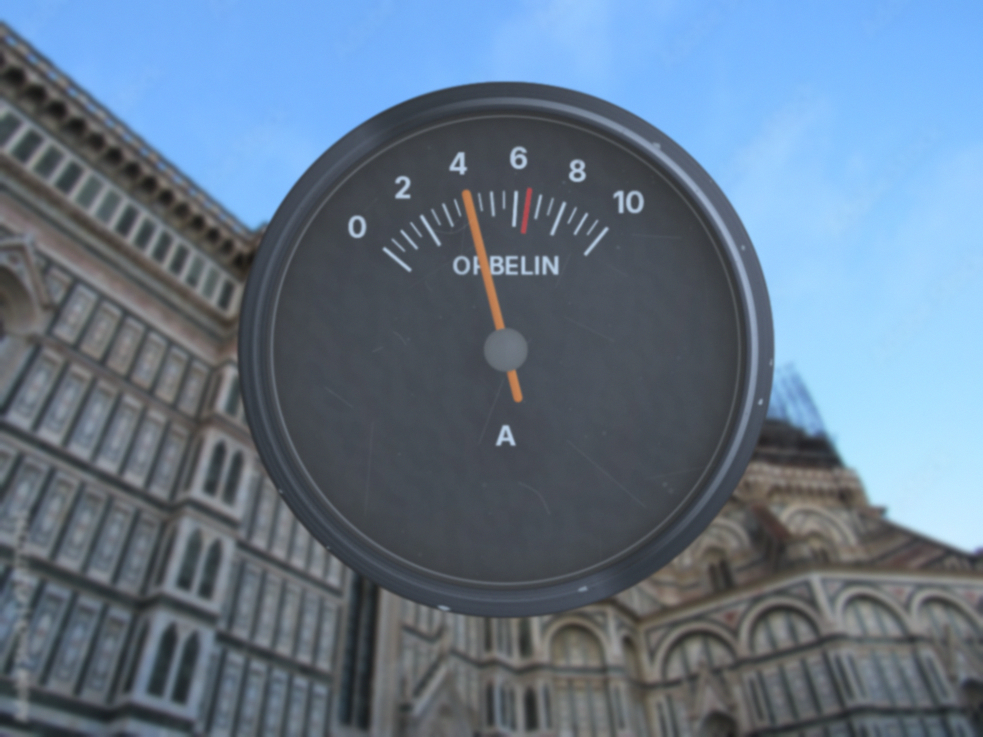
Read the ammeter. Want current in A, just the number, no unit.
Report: 4
